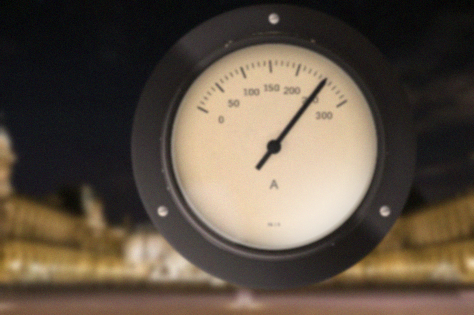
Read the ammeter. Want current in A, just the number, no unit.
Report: 250
